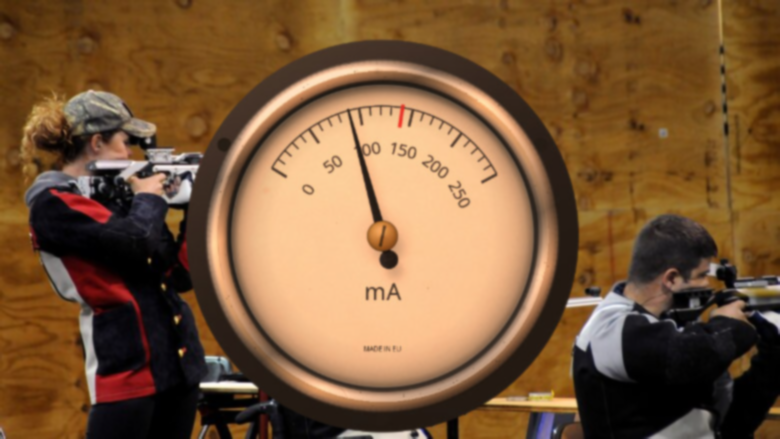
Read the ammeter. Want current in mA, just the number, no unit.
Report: 90
